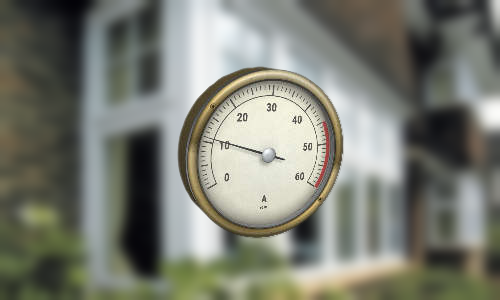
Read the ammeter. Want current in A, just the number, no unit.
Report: 11
